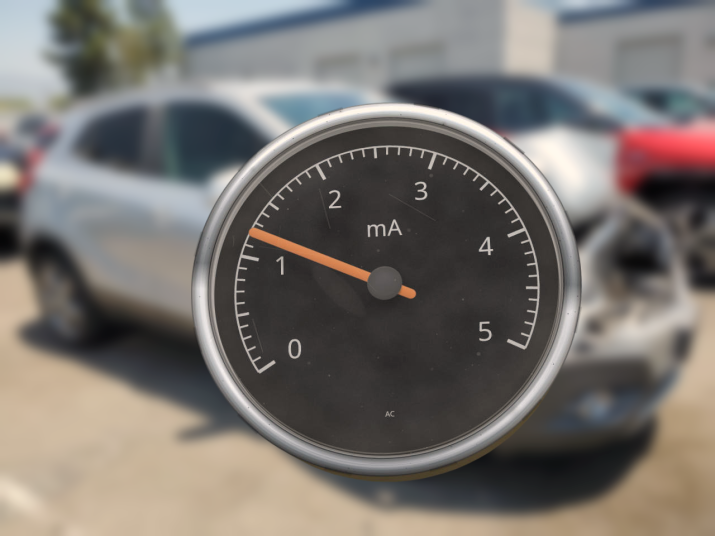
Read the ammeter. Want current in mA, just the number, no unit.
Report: 1.2
